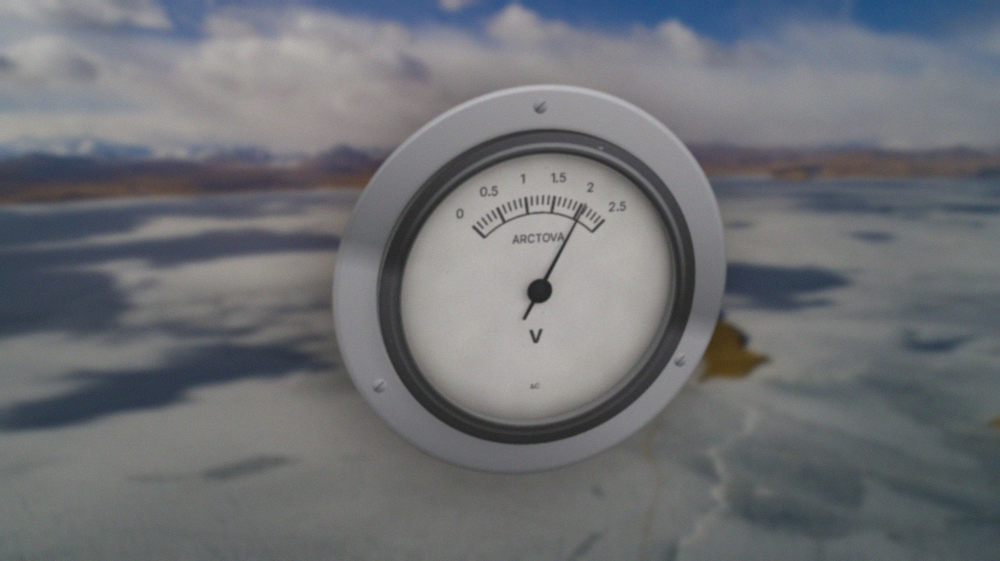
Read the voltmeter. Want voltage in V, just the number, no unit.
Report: 2
